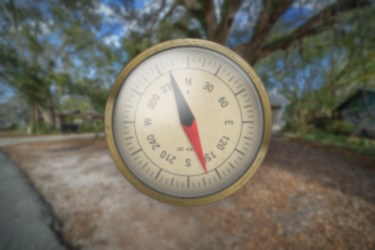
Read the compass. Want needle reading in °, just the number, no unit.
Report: 160
